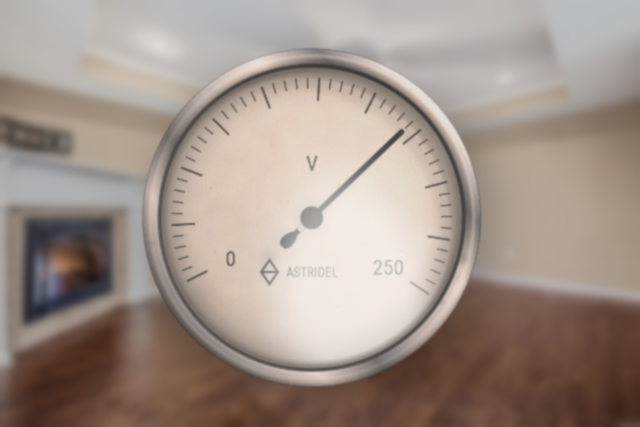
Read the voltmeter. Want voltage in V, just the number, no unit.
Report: 170
